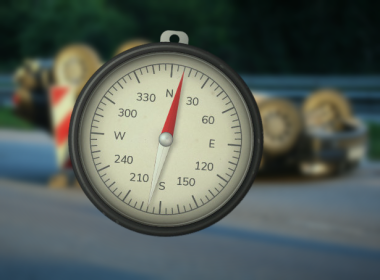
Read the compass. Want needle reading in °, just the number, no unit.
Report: 10
